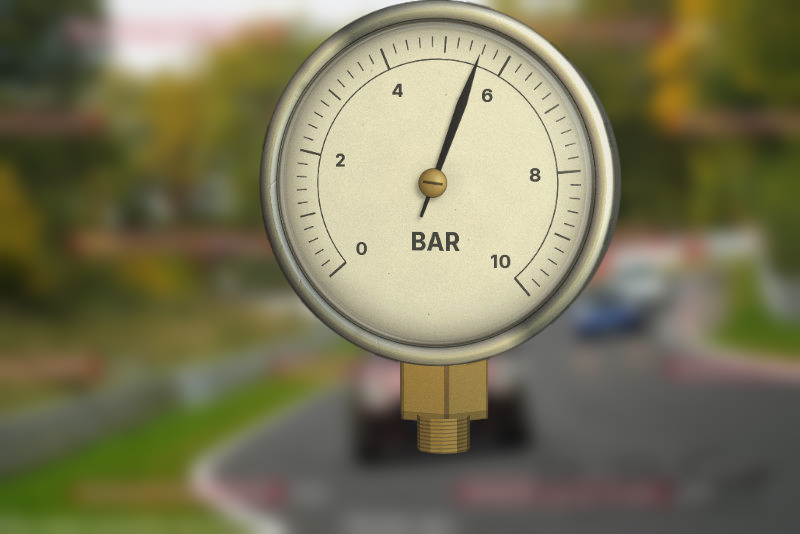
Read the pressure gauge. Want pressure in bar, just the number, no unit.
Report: 5.6
